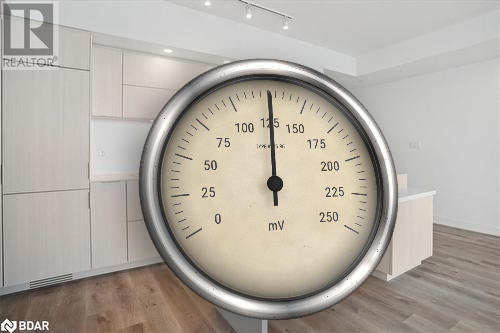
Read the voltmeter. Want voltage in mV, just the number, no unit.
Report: 125
